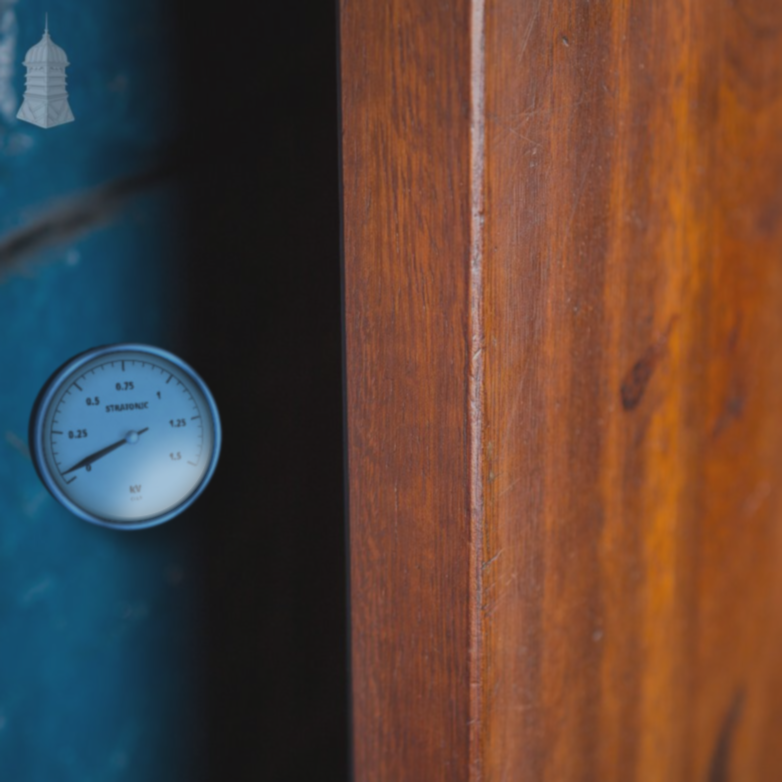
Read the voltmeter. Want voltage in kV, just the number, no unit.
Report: 0.05
